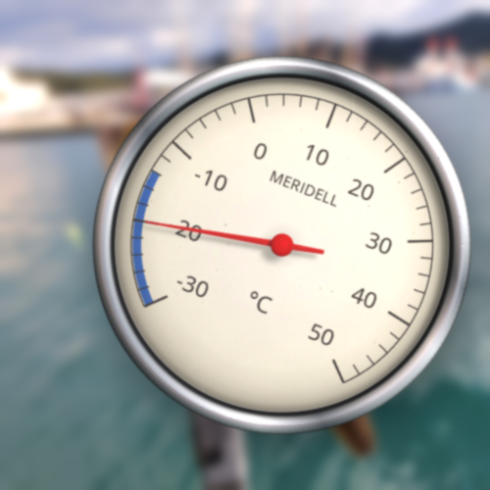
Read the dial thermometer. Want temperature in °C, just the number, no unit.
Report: -20
